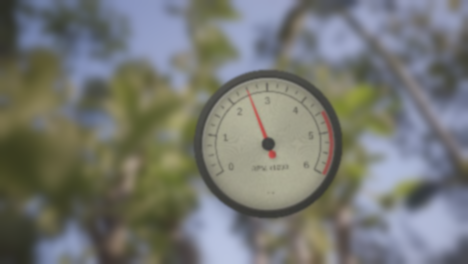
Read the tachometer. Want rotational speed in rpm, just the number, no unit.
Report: 2500
